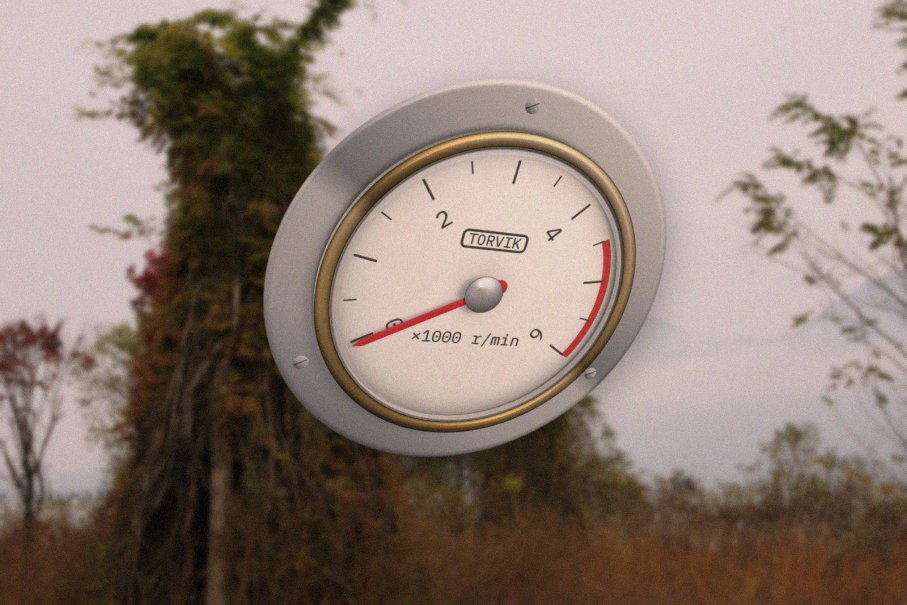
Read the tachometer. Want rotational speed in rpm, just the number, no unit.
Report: 0
